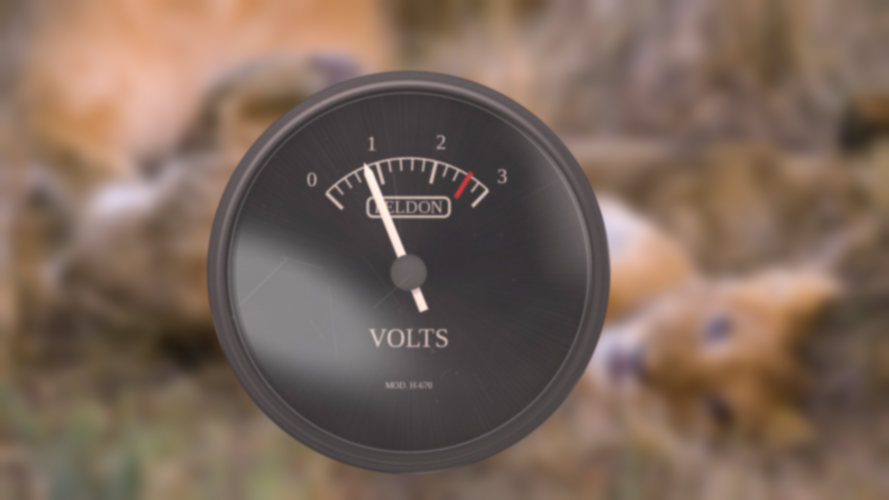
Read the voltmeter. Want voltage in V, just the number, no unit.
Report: 0.8
